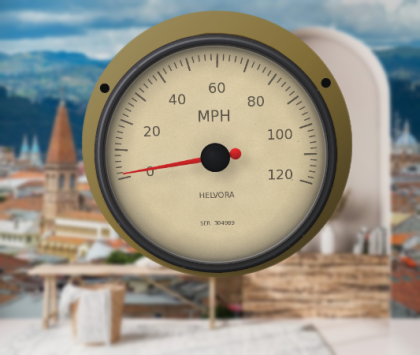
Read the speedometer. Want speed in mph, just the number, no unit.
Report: 2
